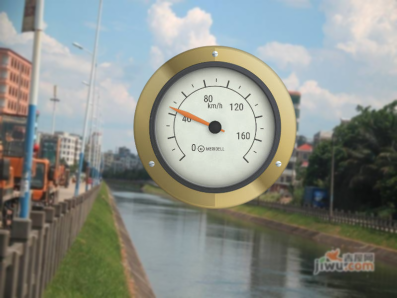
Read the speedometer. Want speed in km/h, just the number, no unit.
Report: 45
